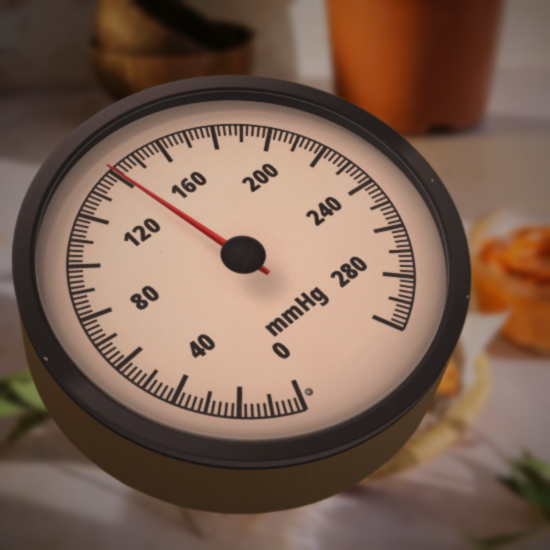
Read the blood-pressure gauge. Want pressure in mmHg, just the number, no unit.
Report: 140
